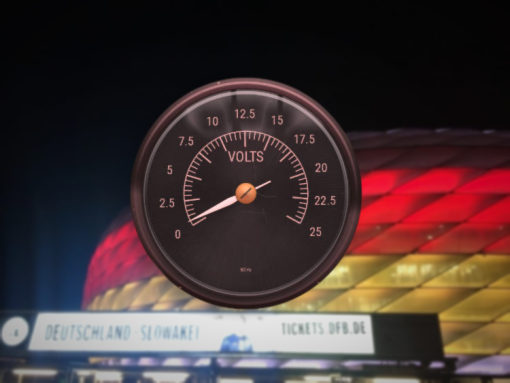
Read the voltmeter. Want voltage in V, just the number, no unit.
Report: 0.5
